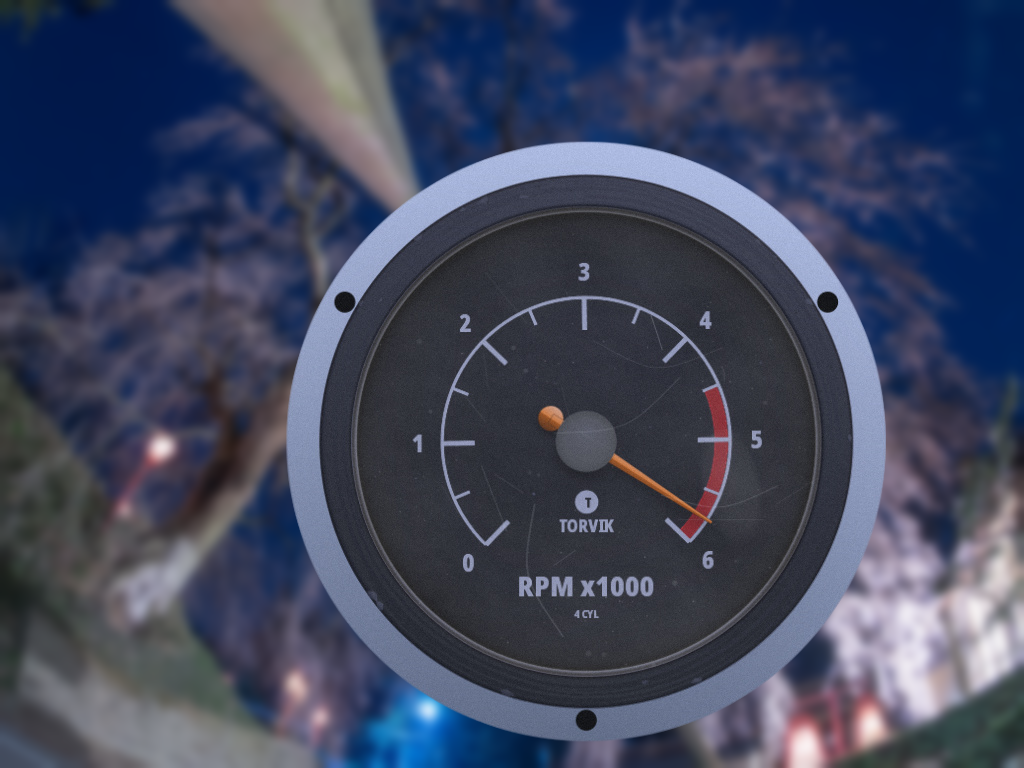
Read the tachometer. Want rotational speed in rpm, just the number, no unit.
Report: 5750
